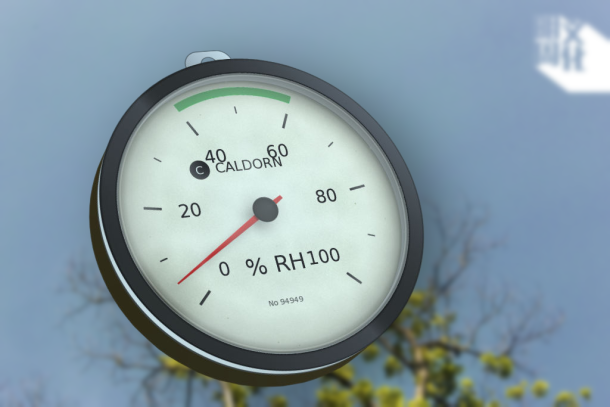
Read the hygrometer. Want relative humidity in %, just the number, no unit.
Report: 5
